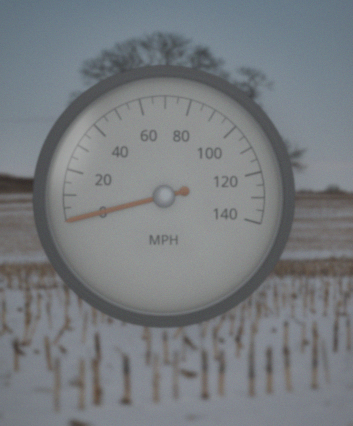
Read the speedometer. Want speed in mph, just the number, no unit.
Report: 0
